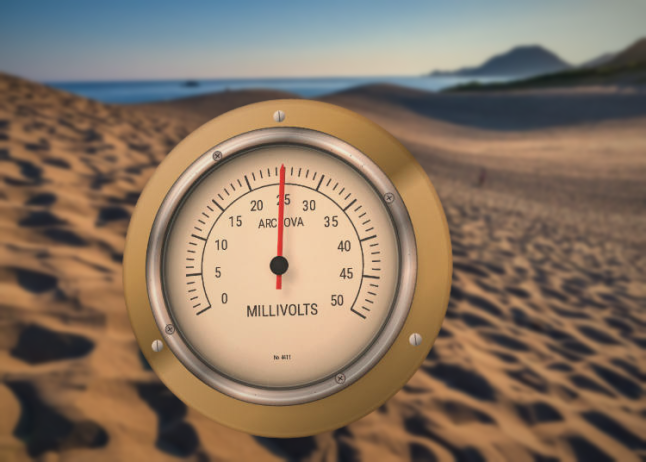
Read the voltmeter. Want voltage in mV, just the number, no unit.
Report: 25
